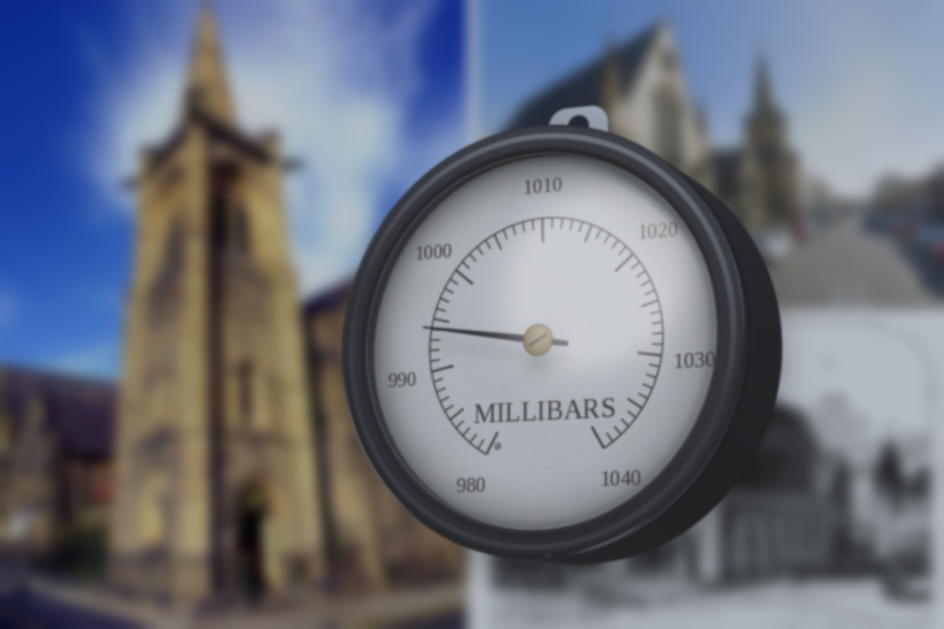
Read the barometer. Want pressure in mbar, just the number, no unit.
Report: 994
